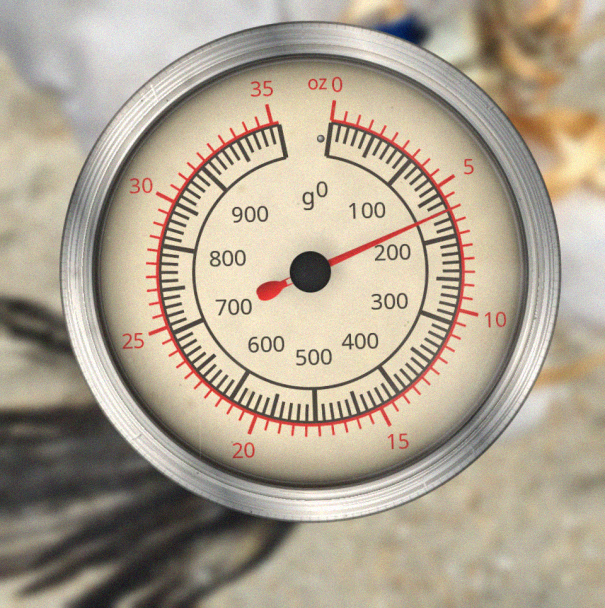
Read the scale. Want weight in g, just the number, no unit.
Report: 170
